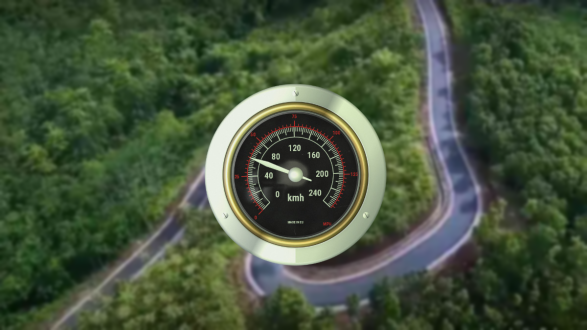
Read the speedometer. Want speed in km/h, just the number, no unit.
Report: 60
